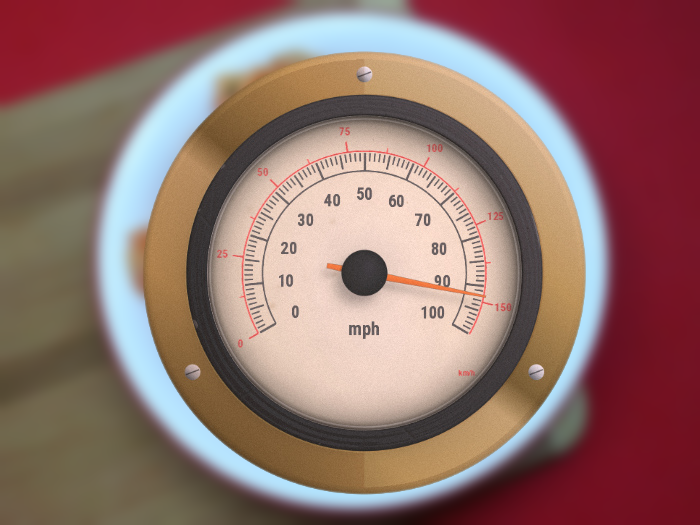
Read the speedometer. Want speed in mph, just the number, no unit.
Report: 92
